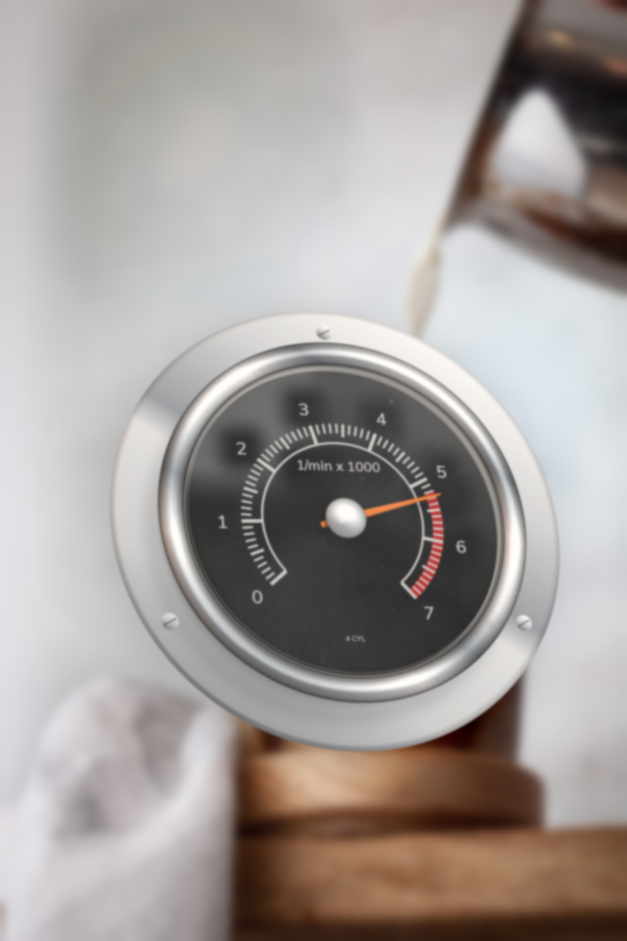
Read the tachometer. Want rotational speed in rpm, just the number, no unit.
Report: 5300
